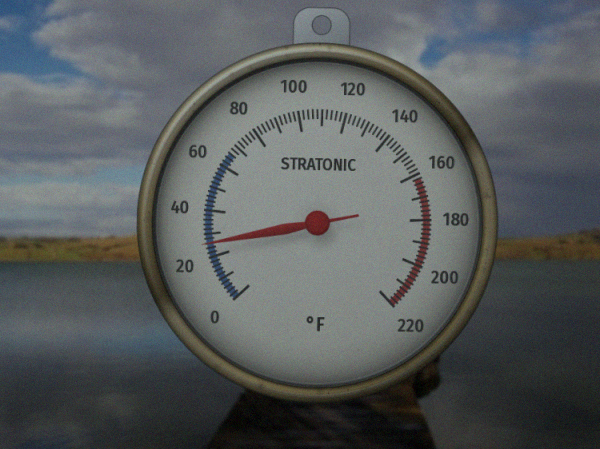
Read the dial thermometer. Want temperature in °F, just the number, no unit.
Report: 26
